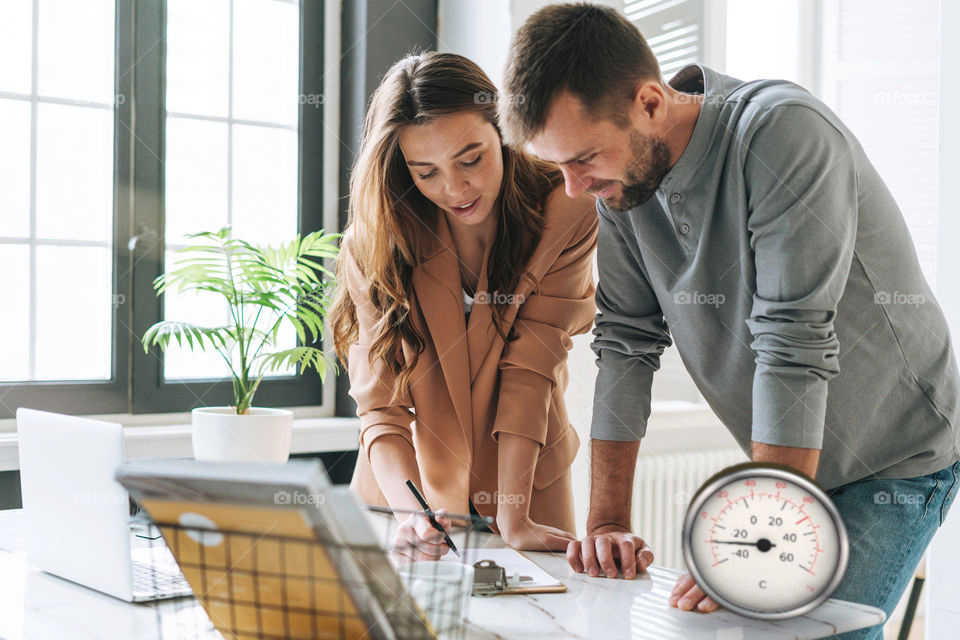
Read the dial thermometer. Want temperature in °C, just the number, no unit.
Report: -28
